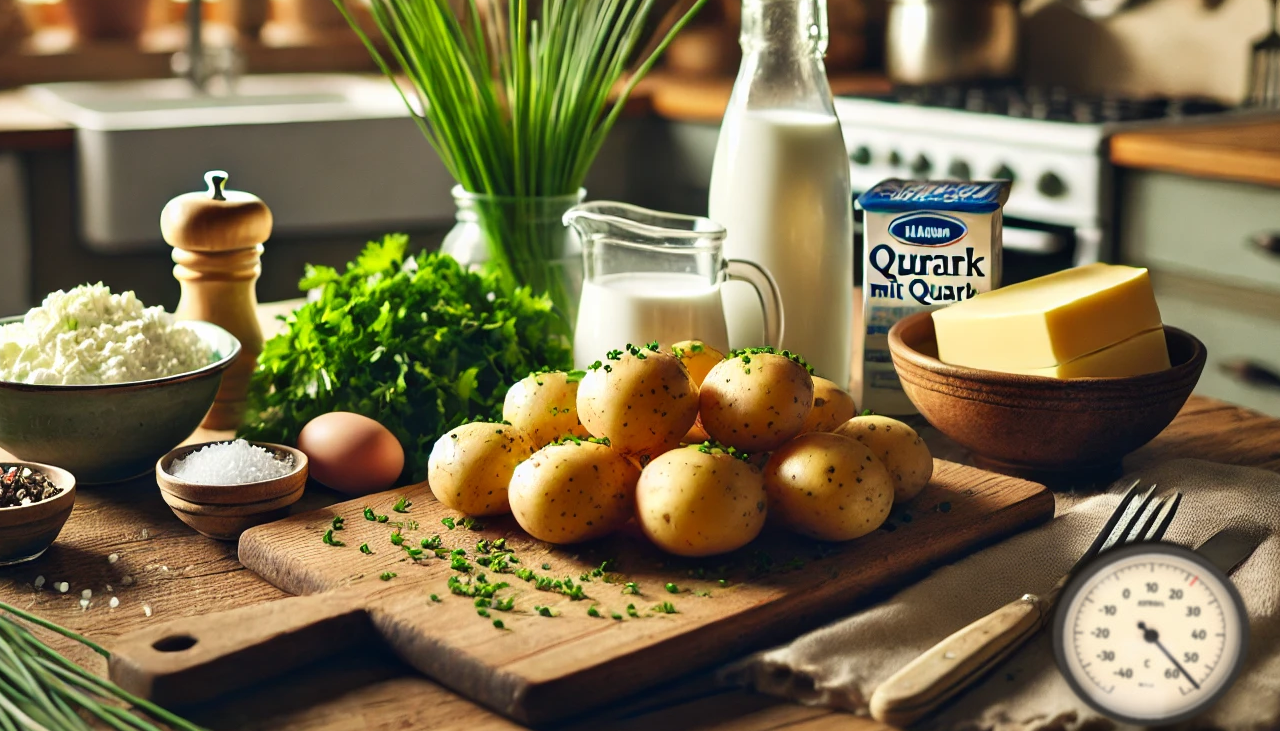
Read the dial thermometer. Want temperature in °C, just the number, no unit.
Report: 56
